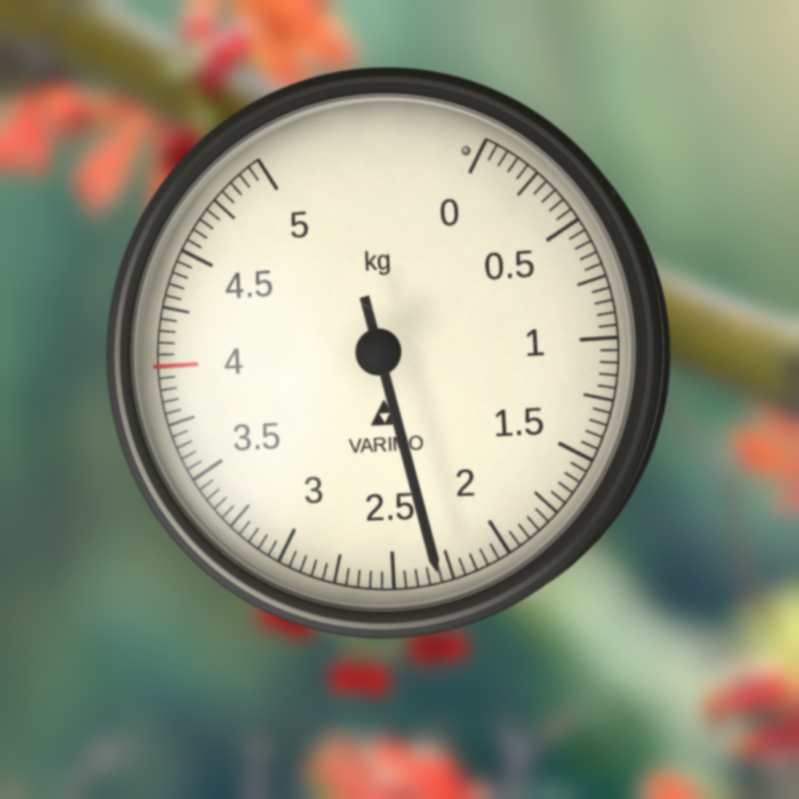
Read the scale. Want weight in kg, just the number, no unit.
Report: 2.3
